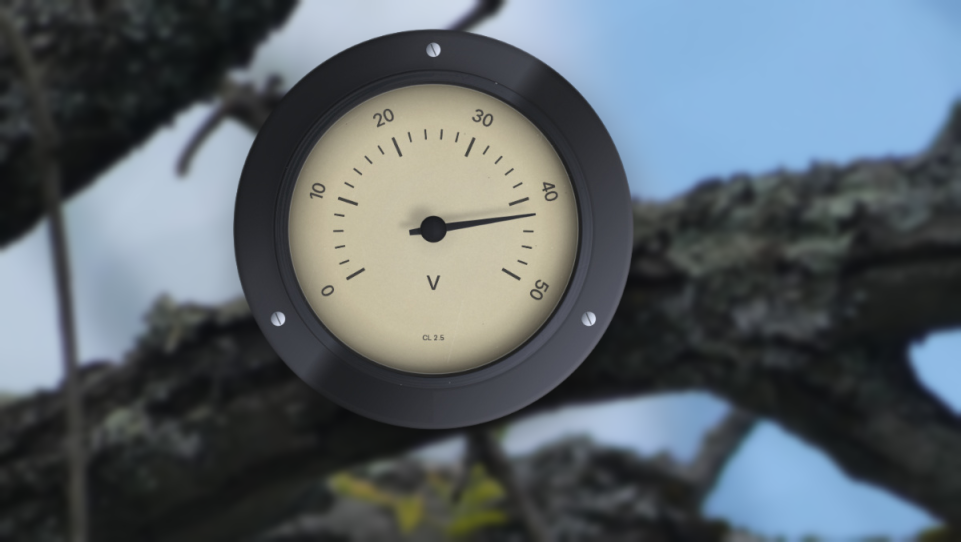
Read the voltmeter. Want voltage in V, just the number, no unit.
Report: 42
